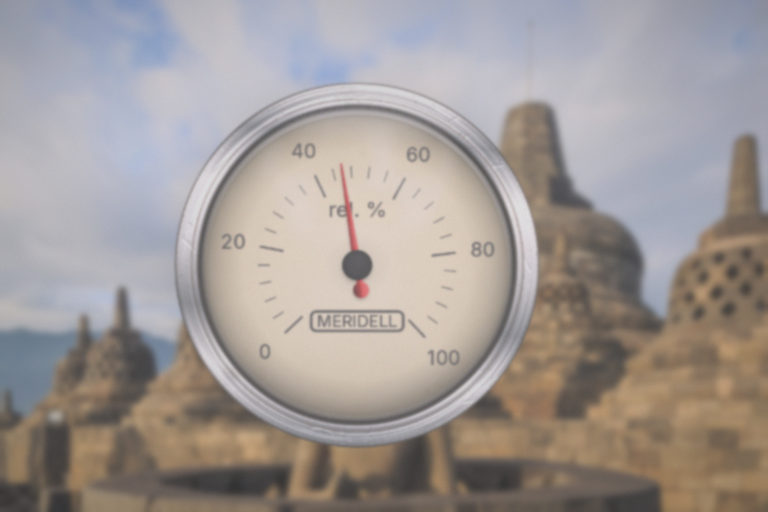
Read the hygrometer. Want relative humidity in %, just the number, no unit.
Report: 46
